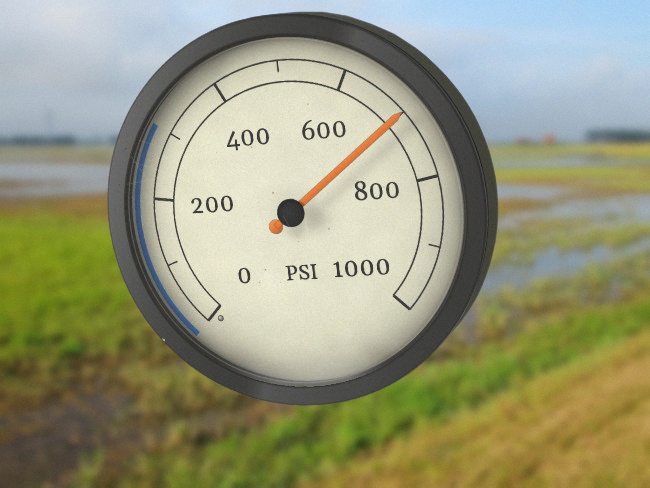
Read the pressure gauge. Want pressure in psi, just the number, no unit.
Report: 700
